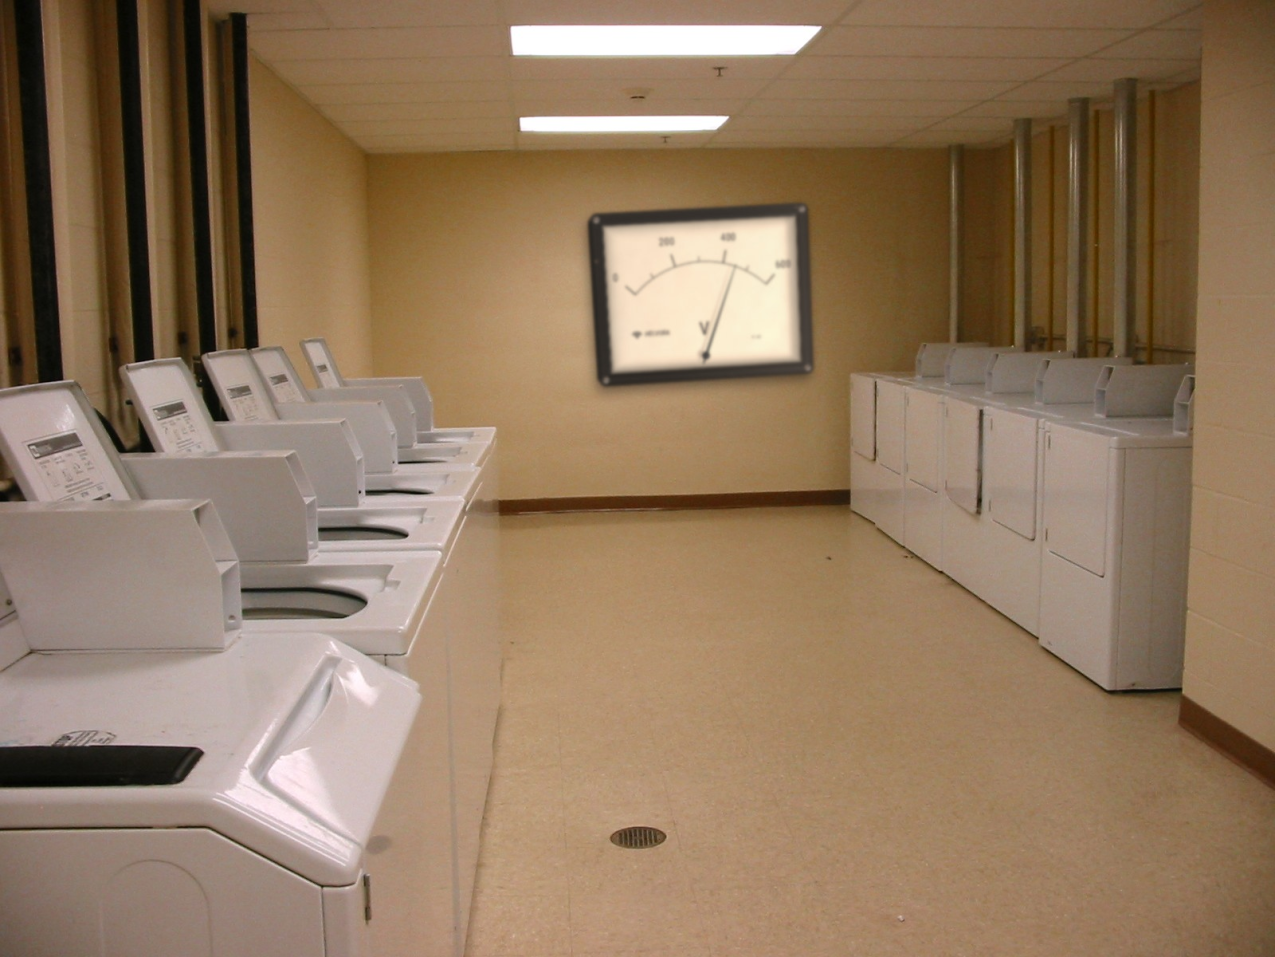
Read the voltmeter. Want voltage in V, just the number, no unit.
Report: 450
